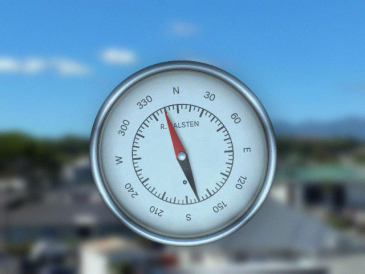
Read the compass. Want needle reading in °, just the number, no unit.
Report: 345
